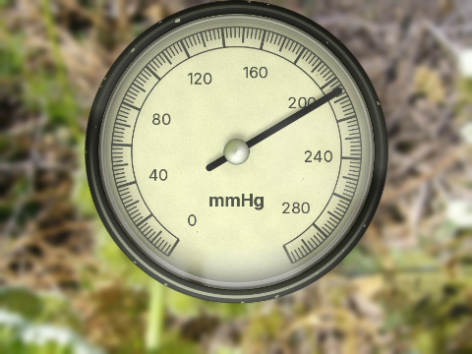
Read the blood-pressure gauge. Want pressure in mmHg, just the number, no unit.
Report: 206
